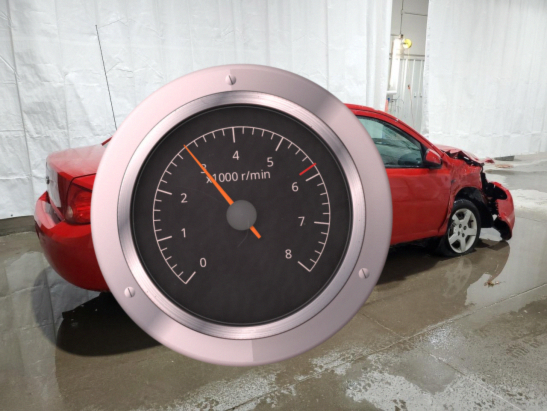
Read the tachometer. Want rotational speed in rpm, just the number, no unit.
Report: 3000
